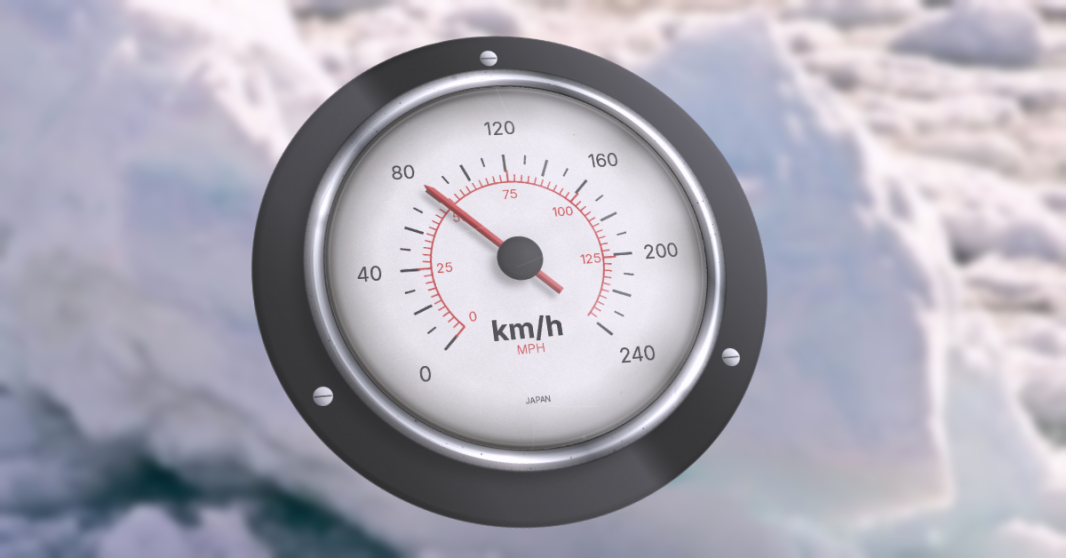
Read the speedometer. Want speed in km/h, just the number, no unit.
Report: 80
